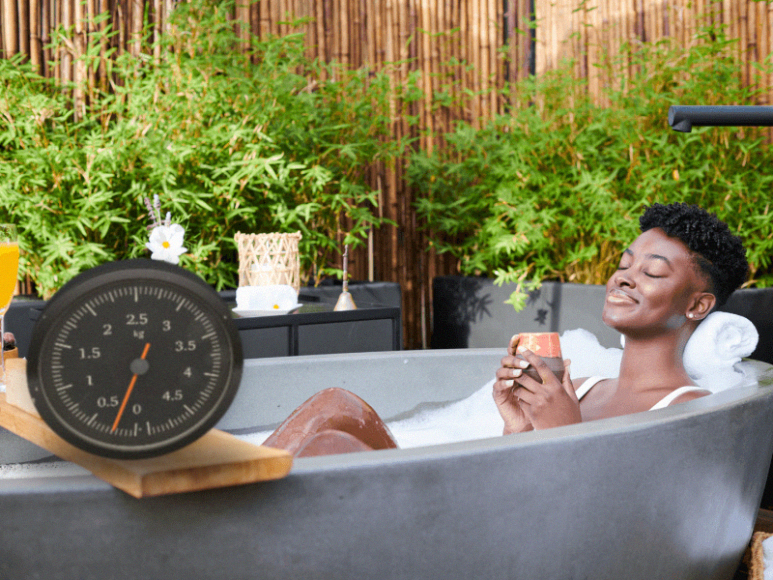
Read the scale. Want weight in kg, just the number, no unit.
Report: 0.25
